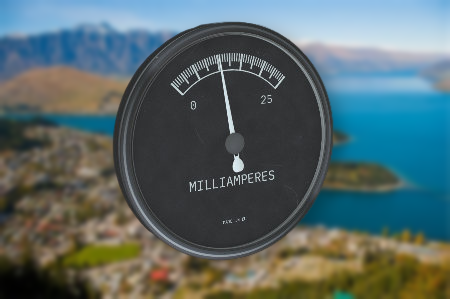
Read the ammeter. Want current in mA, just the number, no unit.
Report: 10
